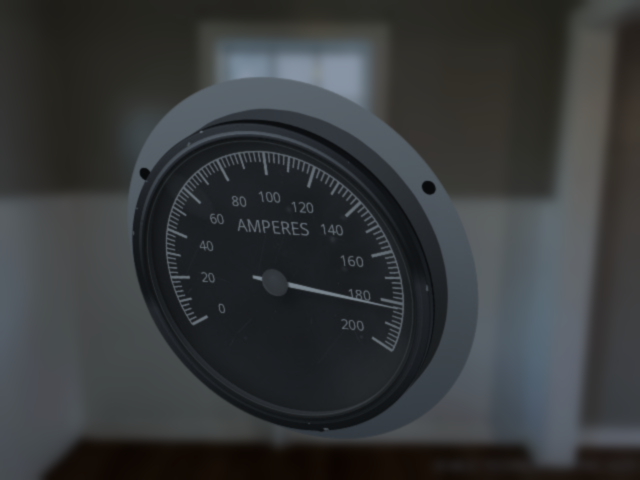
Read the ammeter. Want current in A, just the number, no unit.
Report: 180
